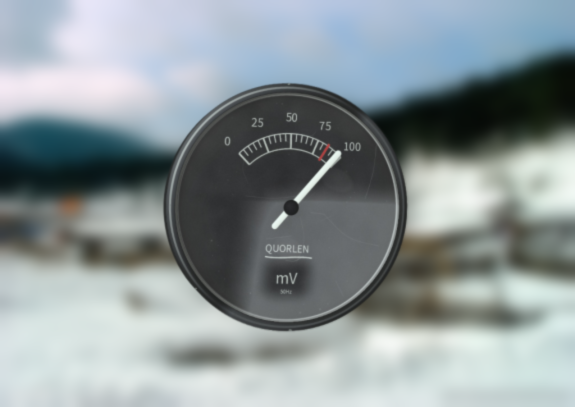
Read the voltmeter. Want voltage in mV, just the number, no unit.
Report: 95
